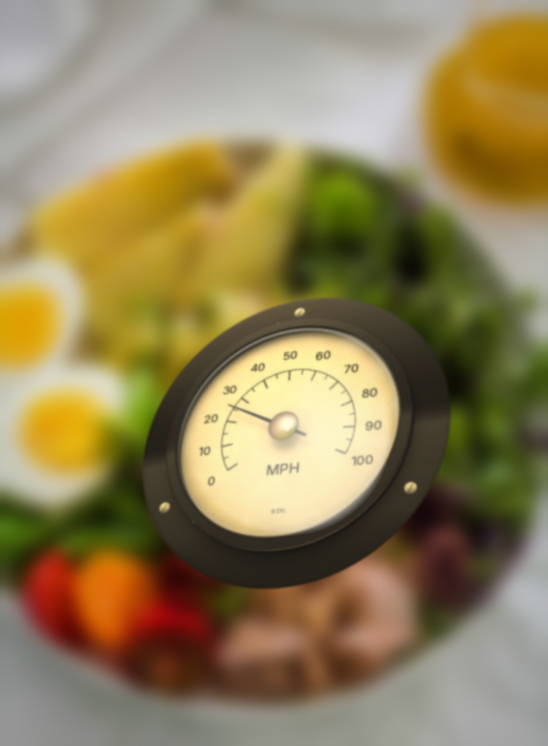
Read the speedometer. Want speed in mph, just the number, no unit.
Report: 25
